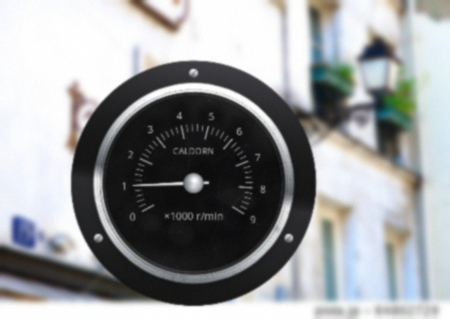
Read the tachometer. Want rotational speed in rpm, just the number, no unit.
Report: 1000
